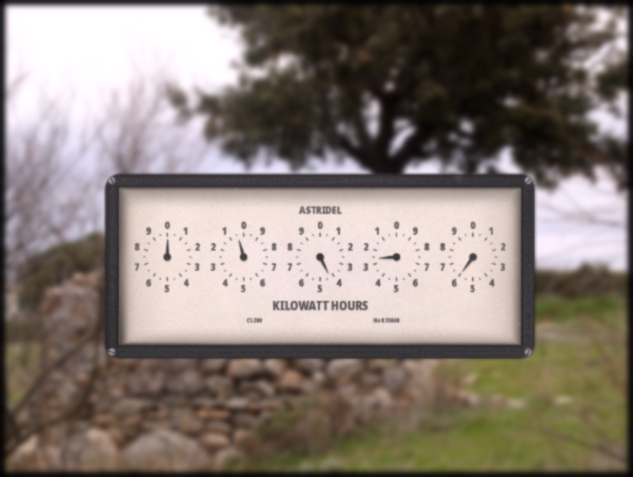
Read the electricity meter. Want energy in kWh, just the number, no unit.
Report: 426
